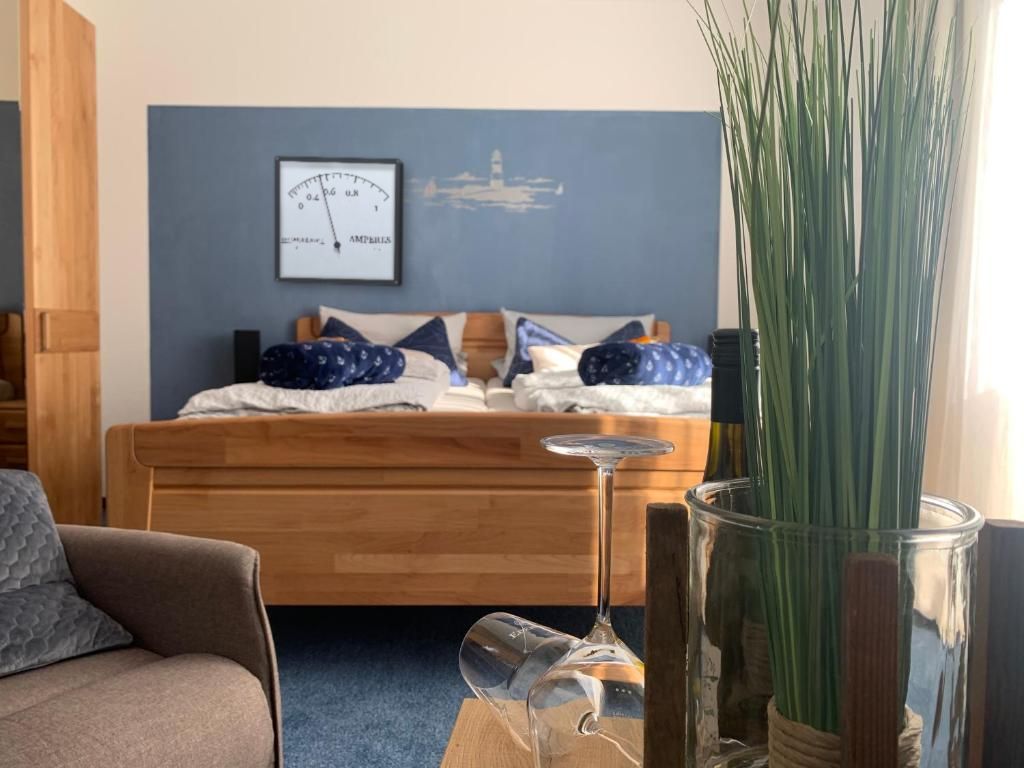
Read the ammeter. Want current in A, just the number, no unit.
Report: 0.55
